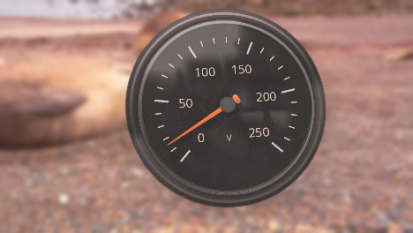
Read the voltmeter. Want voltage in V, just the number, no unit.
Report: 15
